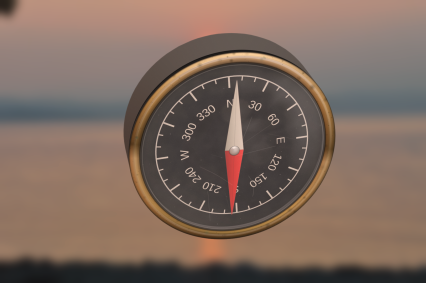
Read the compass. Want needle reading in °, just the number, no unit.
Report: 185
